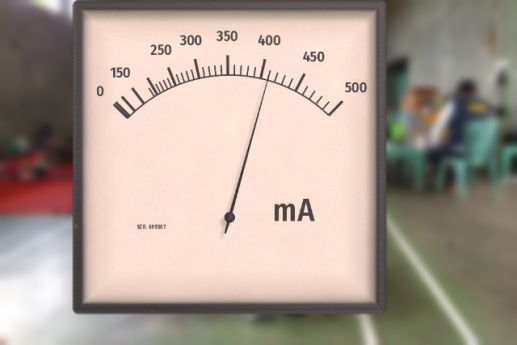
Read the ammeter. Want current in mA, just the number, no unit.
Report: 410
